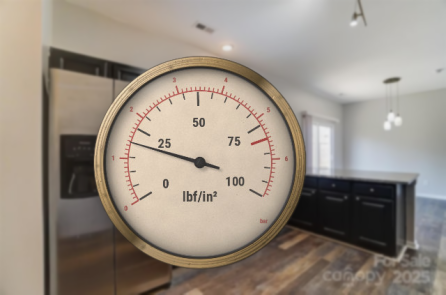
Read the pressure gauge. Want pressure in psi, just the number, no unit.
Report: 20
